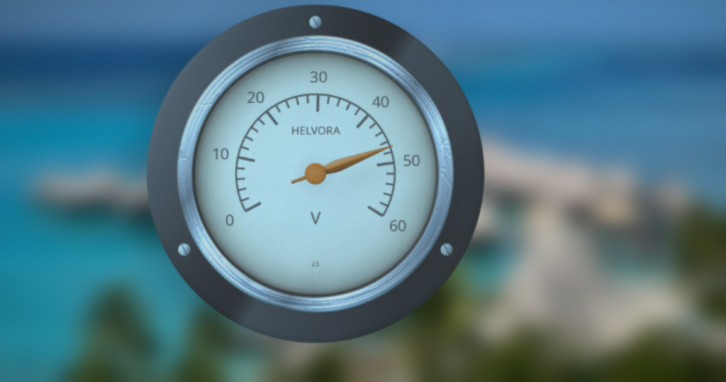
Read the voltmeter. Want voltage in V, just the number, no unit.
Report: 47
